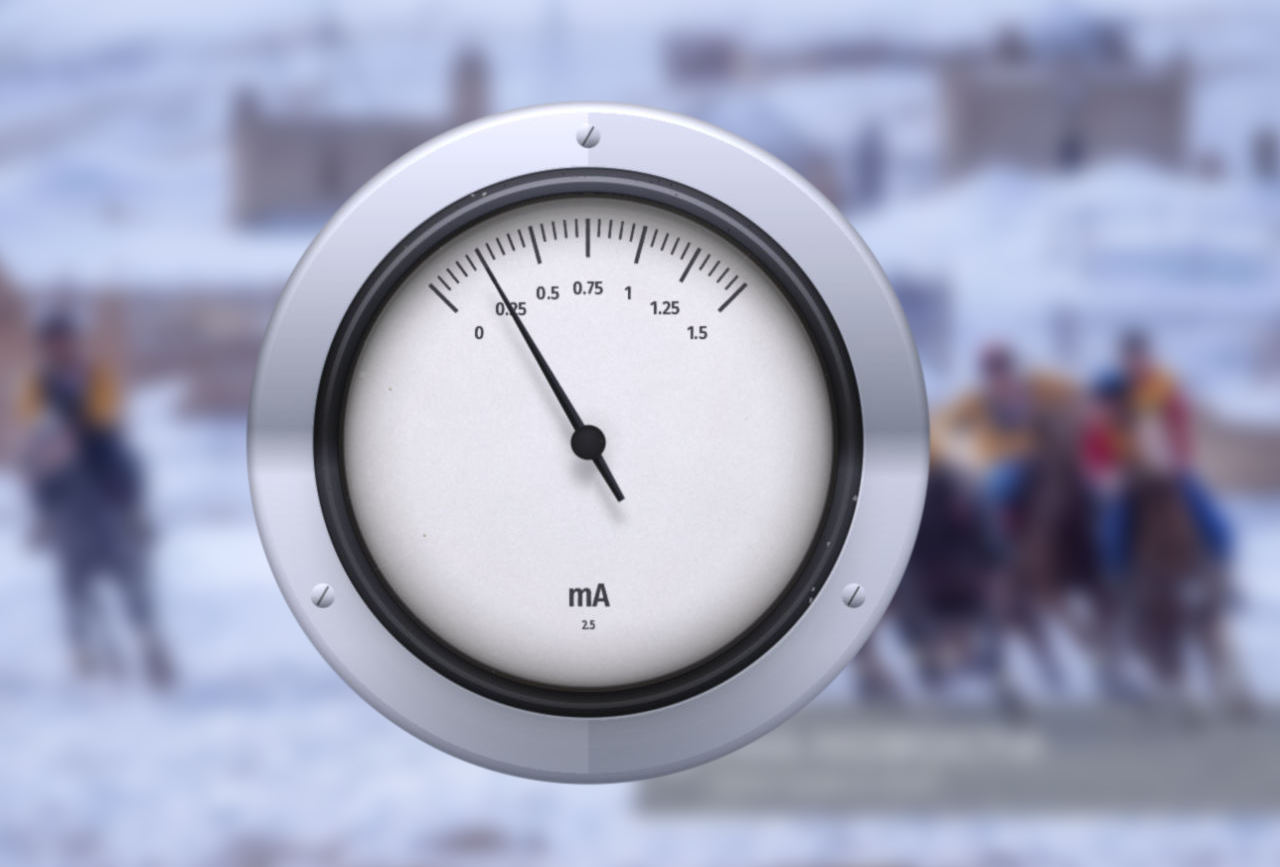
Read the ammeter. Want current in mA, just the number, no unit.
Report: 0.25
